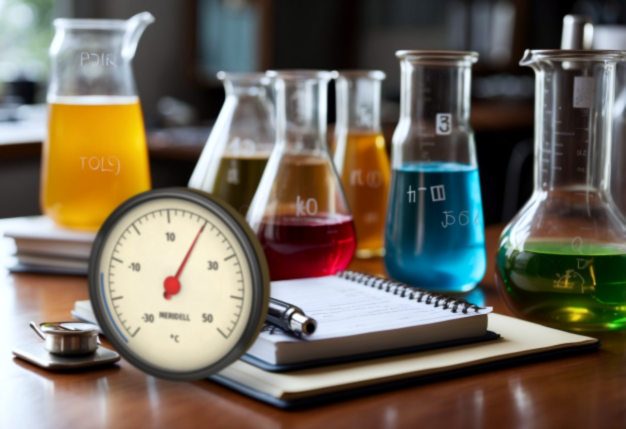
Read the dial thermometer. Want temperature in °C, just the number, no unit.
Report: 20
